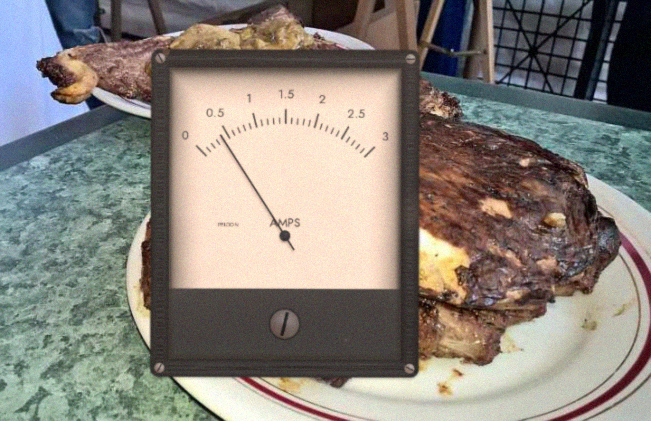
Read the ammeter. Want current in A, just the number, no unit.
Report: 0.4
